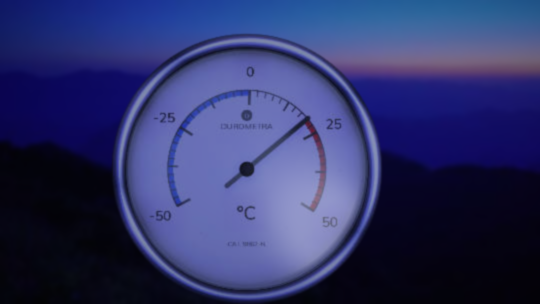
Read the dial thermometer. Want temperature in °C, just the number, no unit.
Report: 20
